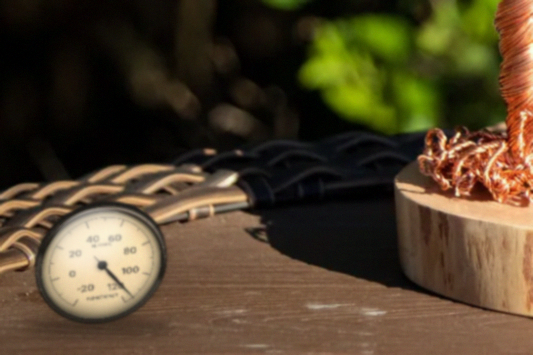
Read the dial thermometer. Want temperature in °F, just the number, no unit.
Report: 115
